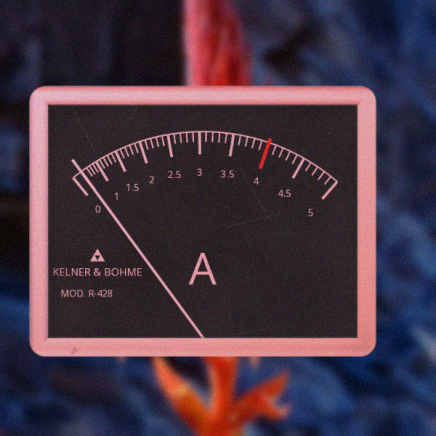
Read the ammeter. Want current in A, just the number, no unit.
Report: 0.5
